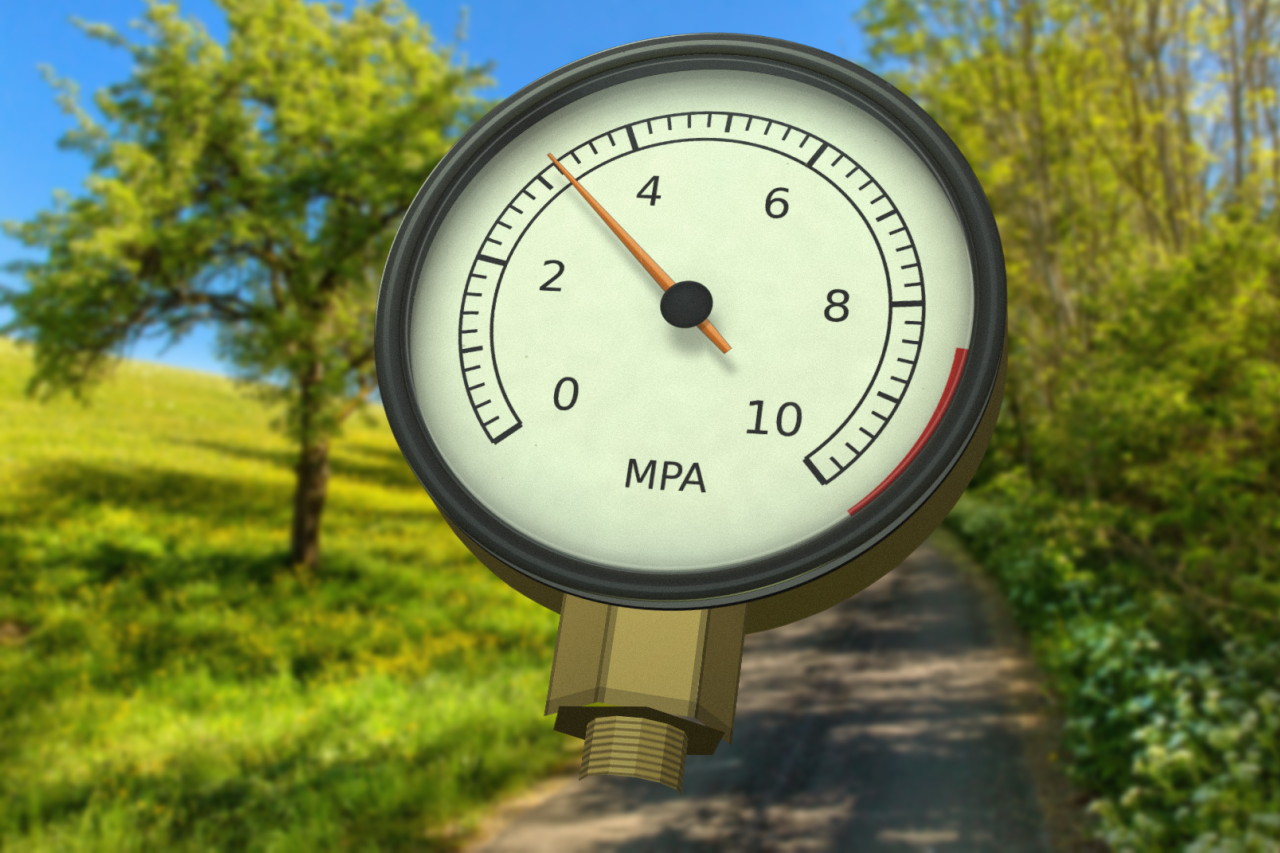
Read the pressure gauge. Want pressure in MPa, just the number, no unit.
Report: 3.2
